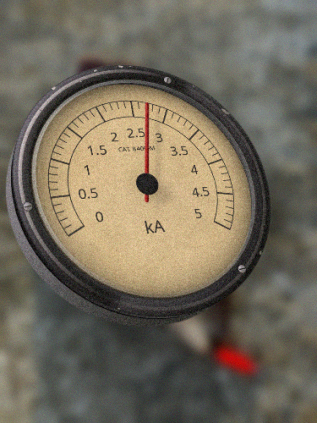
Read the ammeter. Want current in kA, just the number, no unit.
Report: 2.7
